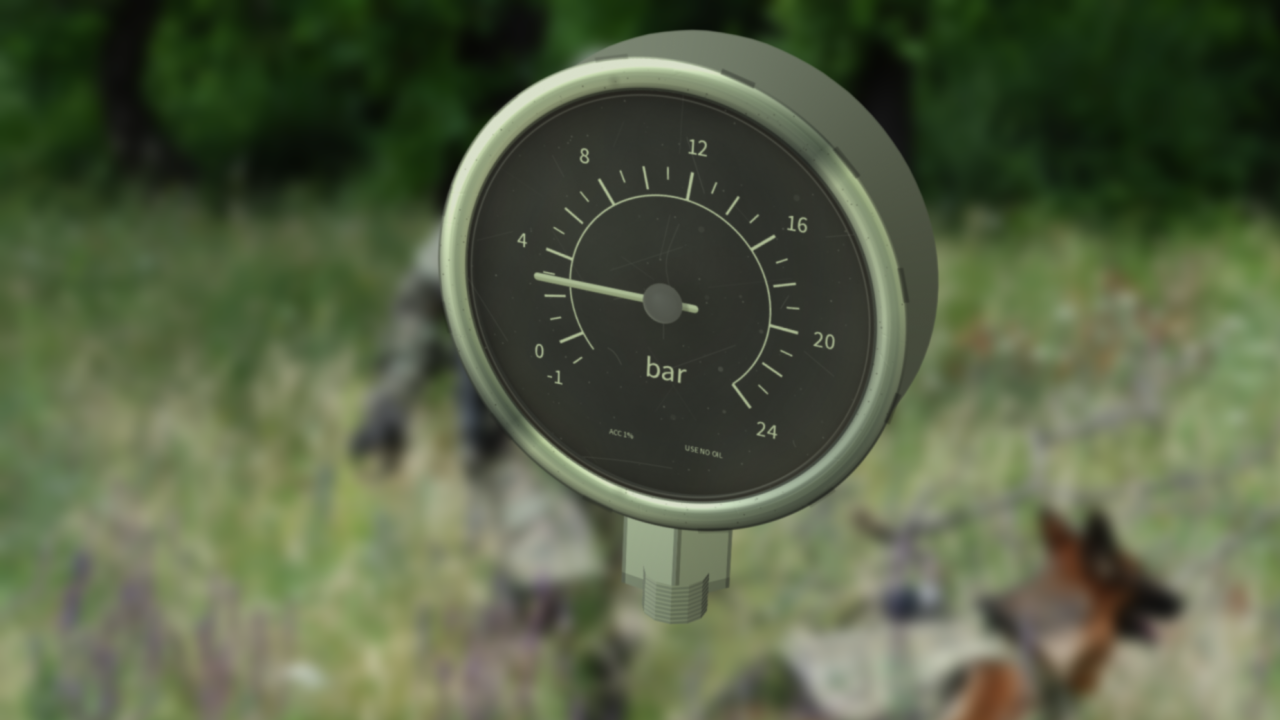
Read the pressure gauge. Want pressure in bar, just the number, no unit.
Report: 3
